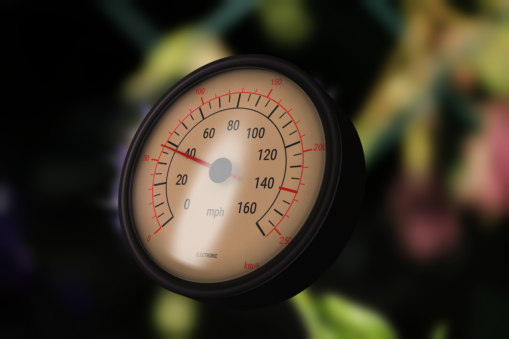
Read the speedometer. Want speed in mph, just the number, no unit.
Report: 37.5
